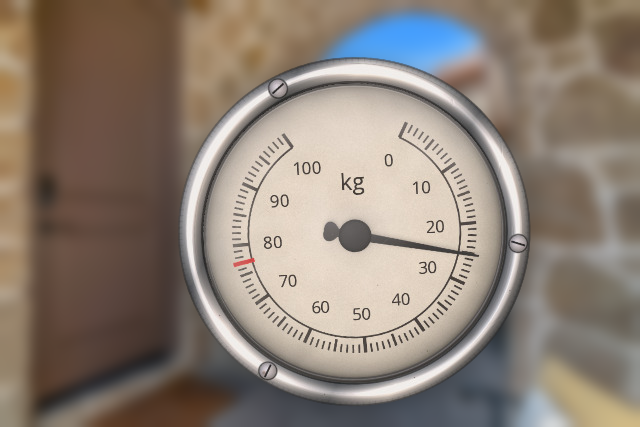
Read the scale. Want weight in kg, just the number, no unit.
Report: 25
